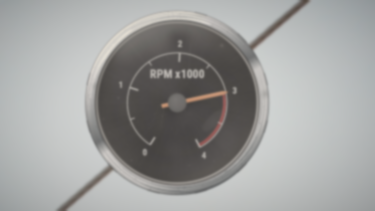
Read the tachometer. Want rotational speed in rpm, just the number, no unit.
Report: 3000
